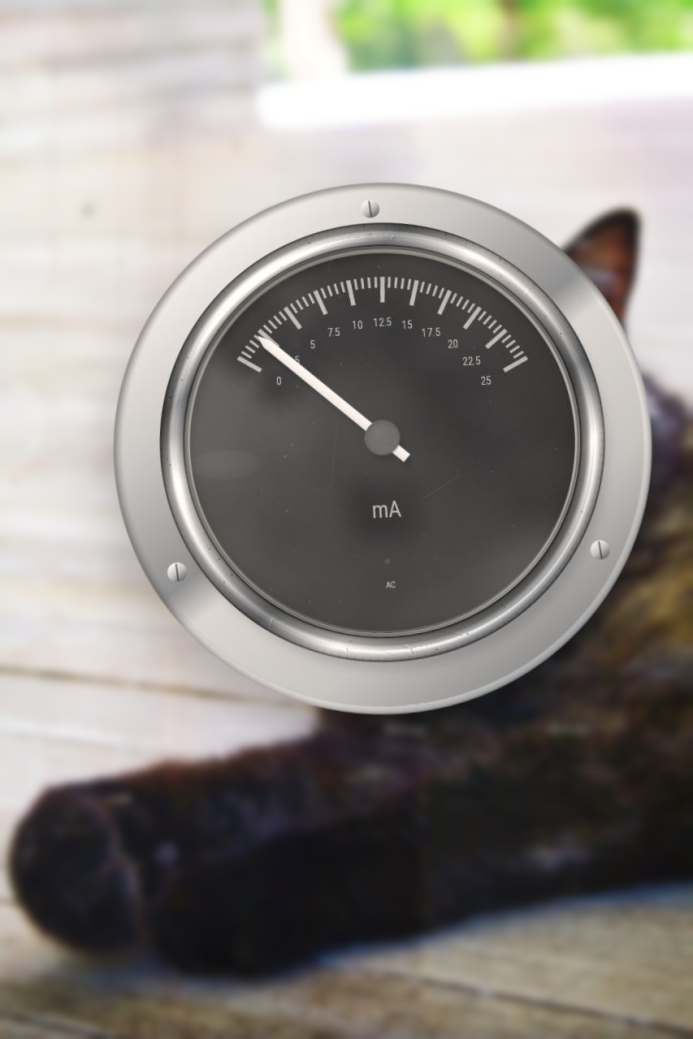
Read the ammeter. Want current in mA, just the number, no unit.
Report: 2
